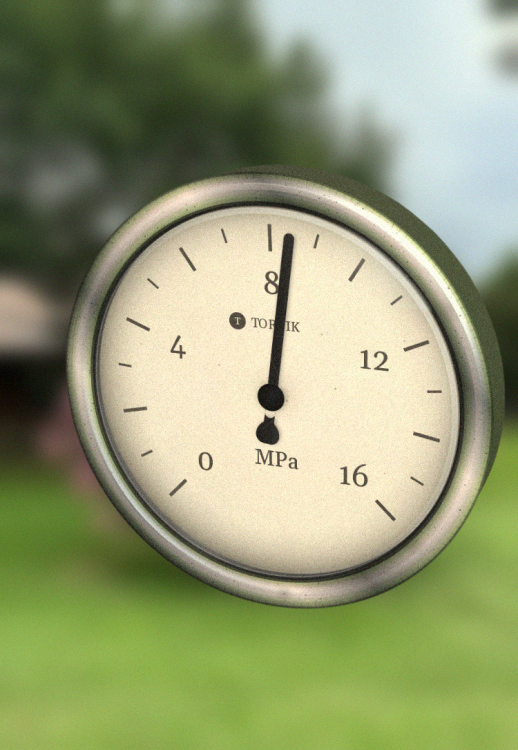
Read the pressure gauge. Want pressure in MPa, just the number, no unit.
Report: 8.5
